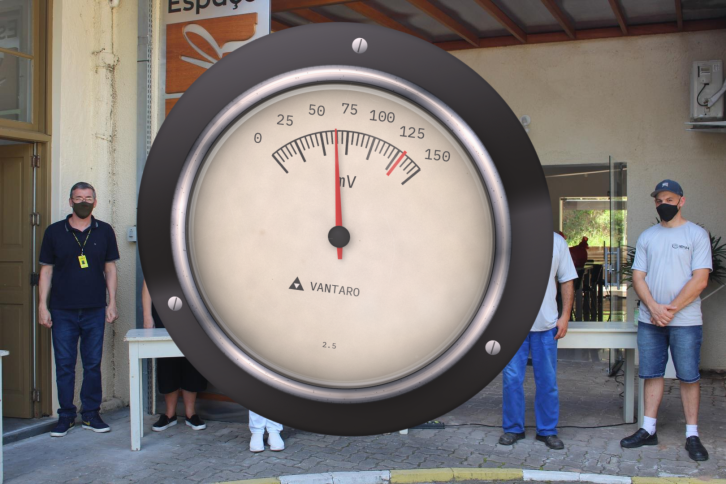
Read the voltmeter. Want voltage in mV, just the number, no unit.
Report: 65
